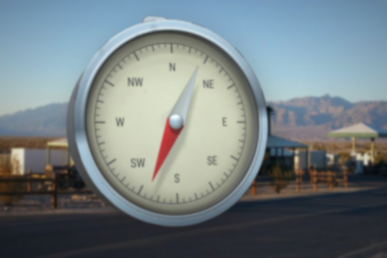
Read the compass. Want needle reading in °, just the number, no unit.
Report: 205
